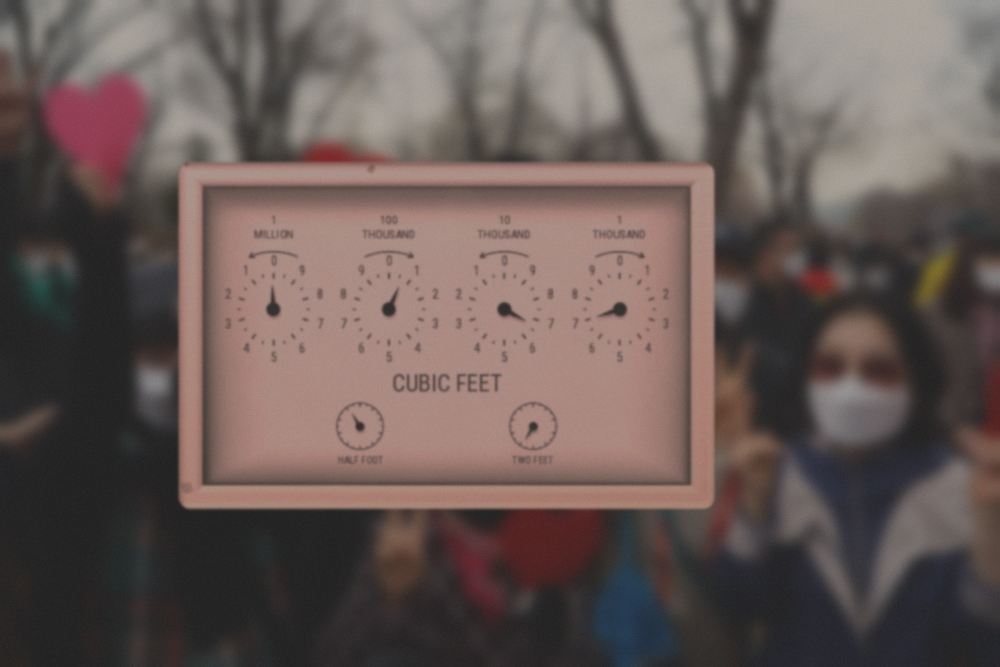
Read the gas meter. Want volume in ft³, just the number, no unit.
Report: 6700
